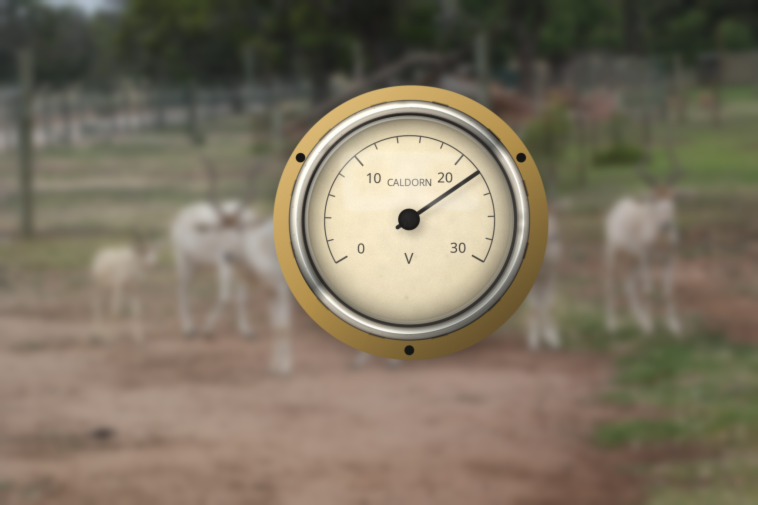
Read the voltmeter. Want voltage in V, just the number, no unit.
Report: 22
